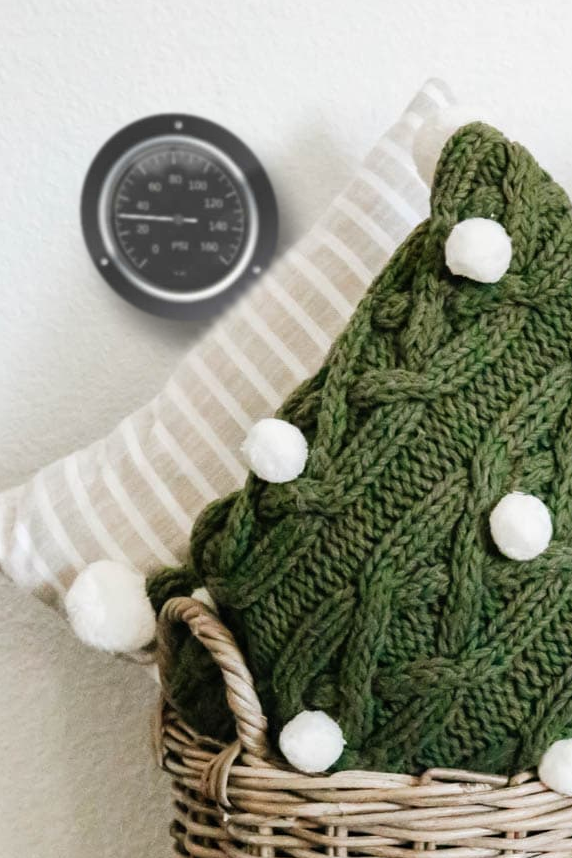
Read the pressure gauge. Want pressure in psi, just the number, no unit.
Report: 30
